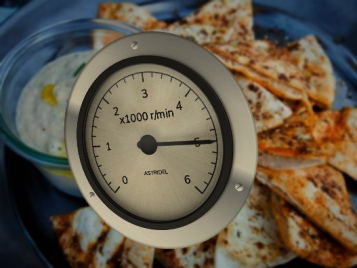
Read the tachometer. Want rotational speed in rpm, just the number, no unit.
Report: 5000
